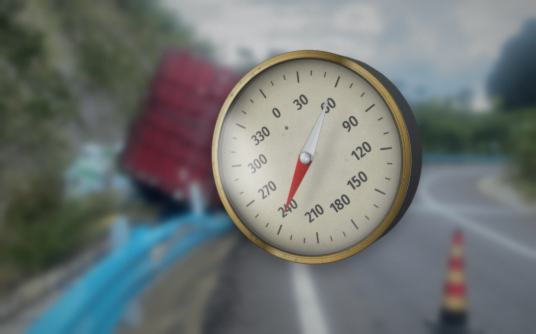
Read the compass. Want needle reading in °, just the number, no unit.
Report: 240
